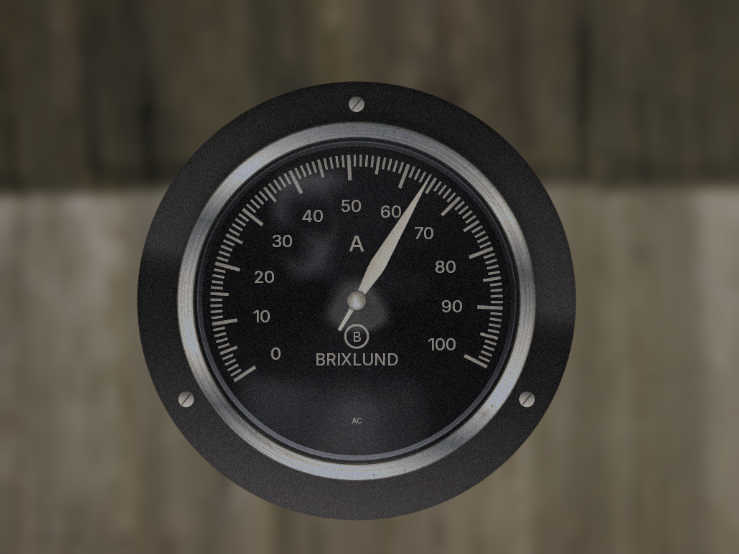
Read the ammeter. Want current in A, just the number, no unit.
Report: 64
